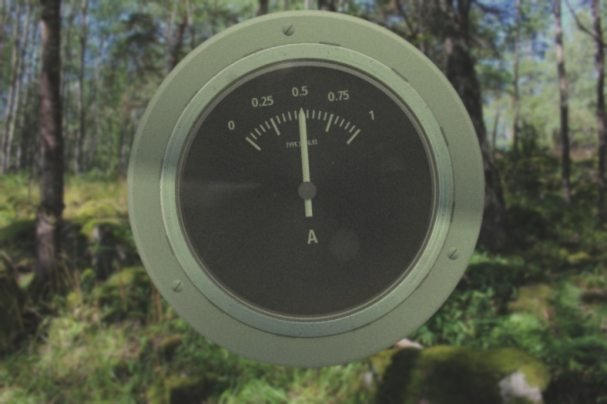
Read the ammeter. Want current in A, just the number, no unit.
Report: 0.5
